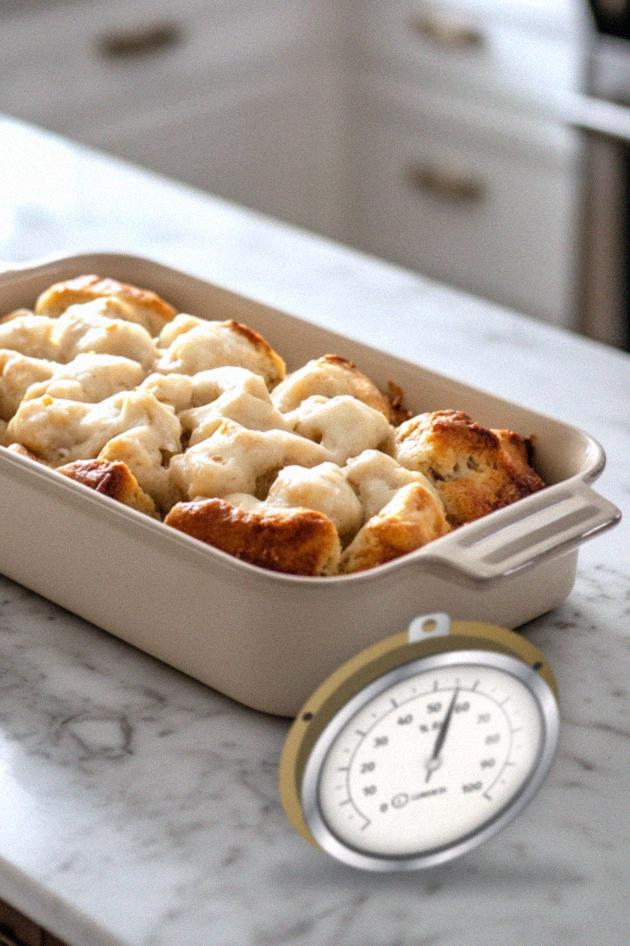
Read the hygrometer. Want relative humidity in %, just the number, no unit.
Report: 55
